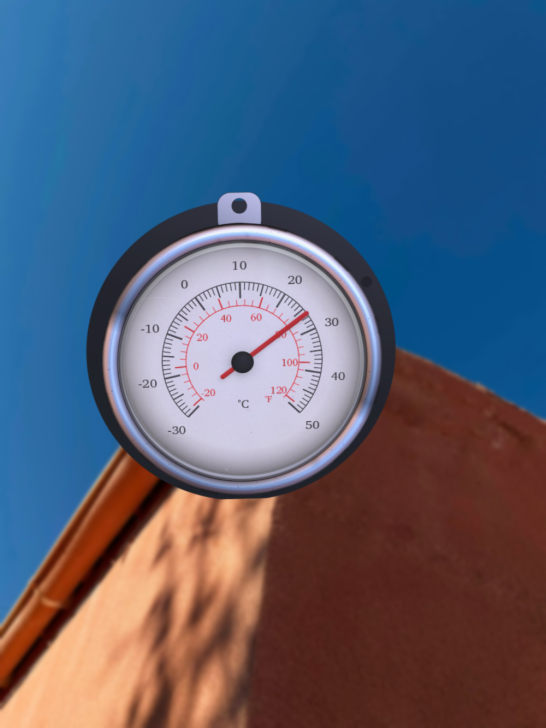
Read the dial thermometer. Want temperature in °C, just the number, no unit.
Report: 26
